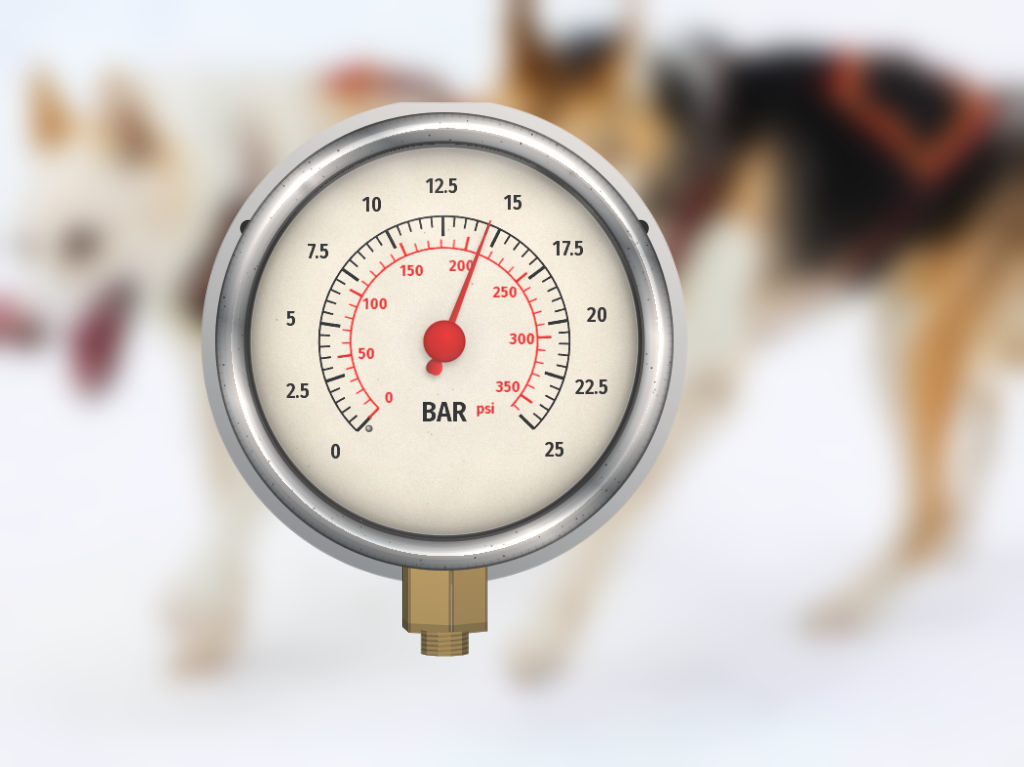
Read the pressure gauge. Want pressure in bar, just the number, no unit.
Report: 14.5
